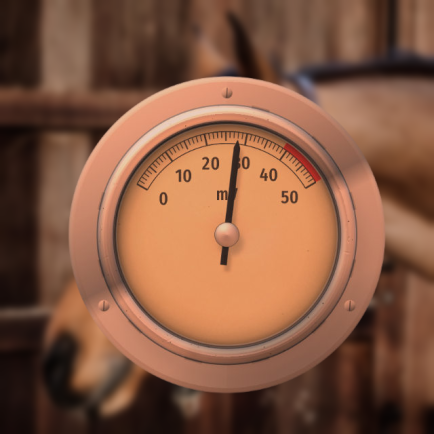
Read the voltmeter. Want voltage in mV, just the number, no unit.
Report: 28
